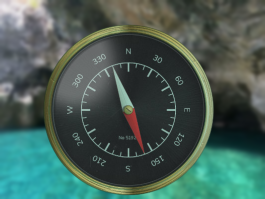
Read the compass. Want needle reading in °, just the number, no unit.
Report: 160
